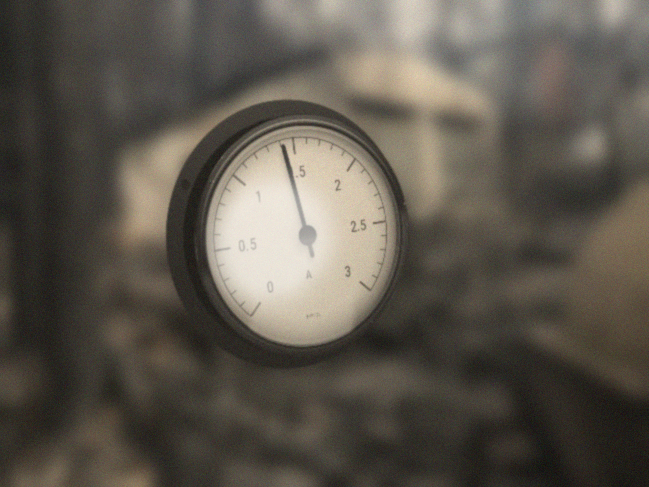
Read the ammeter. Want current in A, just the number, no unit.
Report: 1.4
